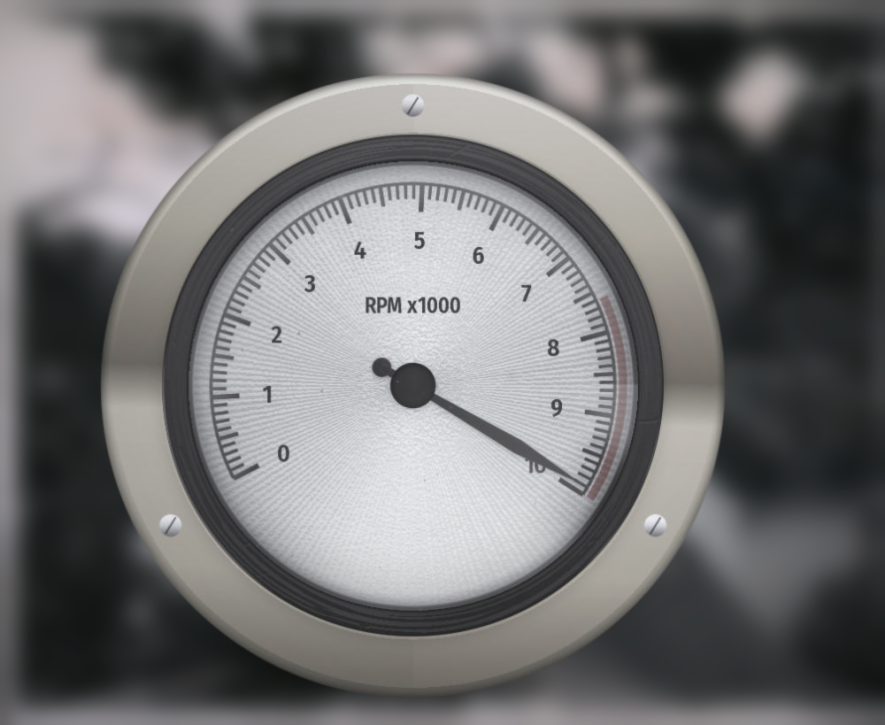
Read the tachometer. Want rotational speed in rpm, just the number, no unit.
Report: 9900
